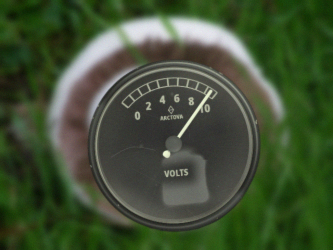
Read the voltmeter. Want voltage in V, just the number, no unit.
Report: 9.5
